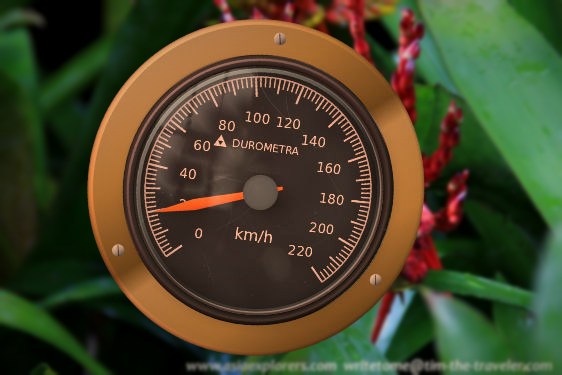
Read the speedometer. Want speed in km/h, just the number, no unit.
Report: 20
